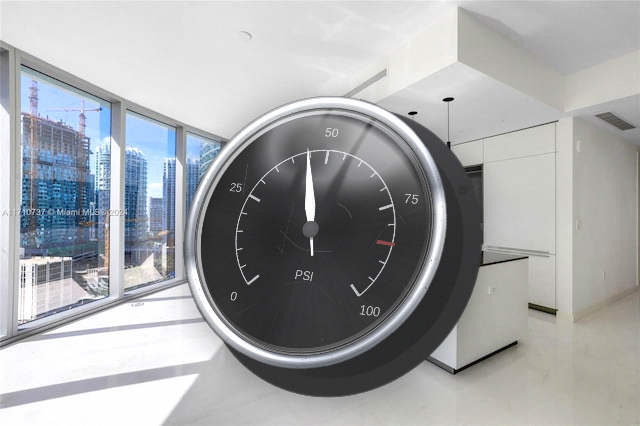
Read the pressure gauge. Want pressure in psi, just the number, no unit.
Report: 45
